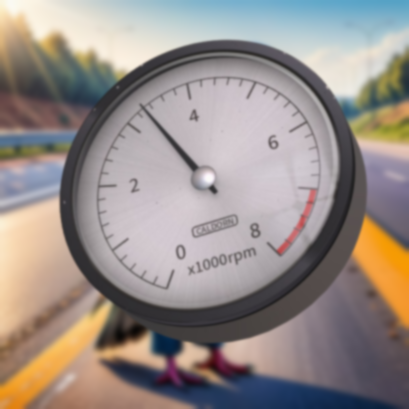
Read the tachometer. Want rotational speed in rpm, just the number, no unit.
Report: 3300
